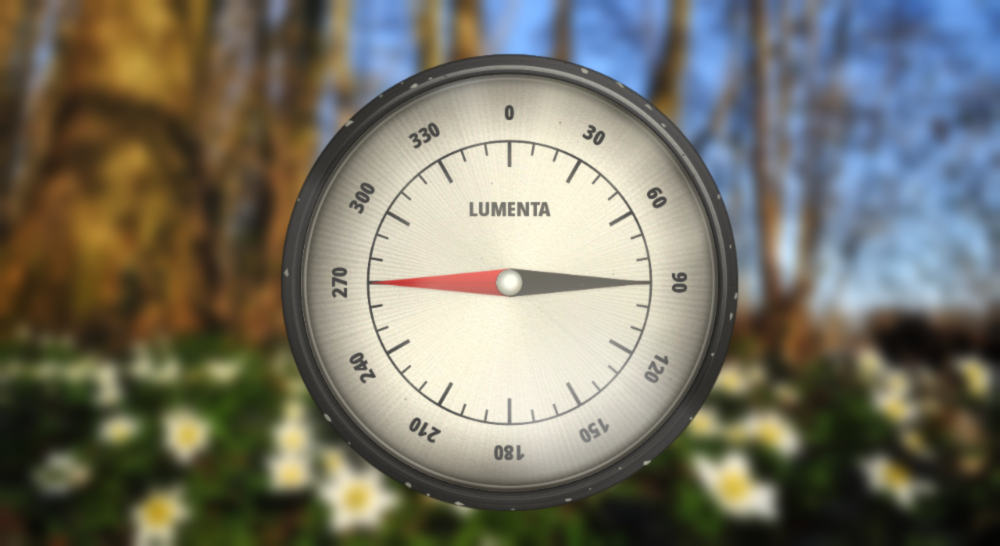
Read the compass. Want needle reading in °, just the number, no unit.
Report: 270
